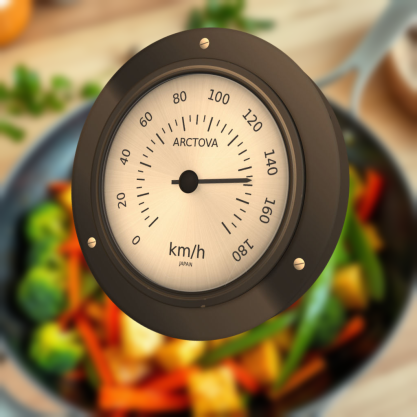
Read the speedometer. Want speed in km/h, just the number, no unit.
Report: 147.5
